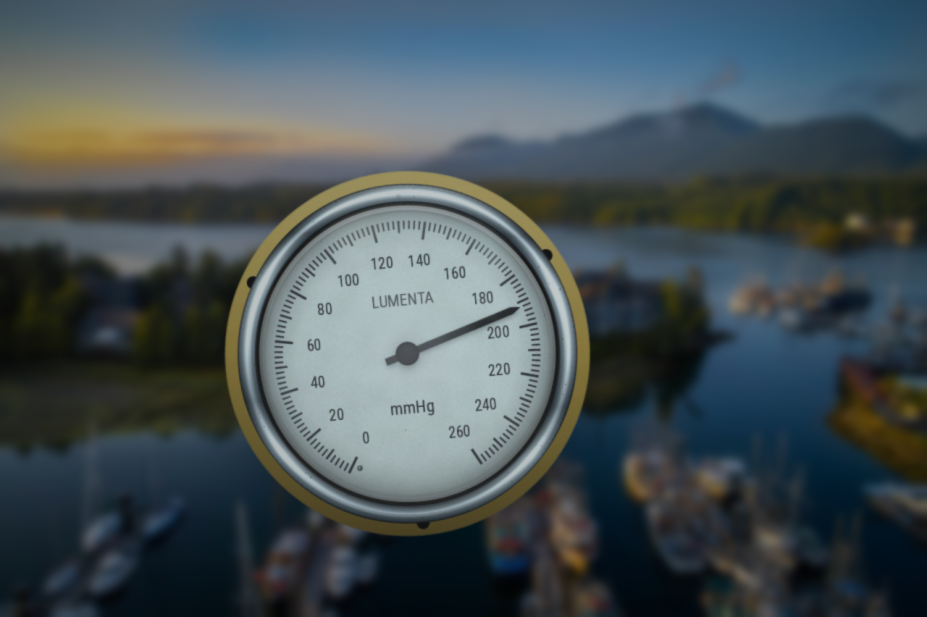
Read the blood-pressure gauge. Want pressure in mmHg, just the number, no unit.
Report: 192
